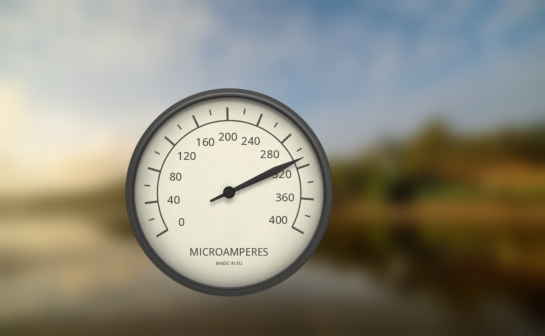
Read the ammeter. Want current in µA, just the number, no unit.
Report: 310
